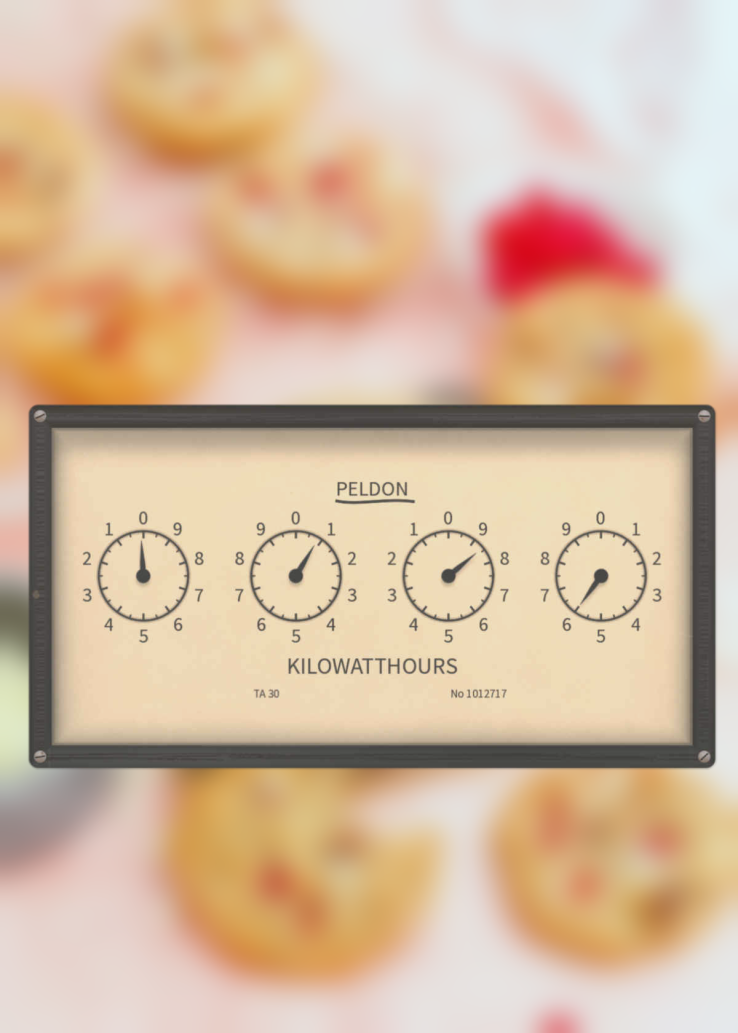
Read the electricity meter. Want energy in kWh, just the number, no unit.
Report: 86
